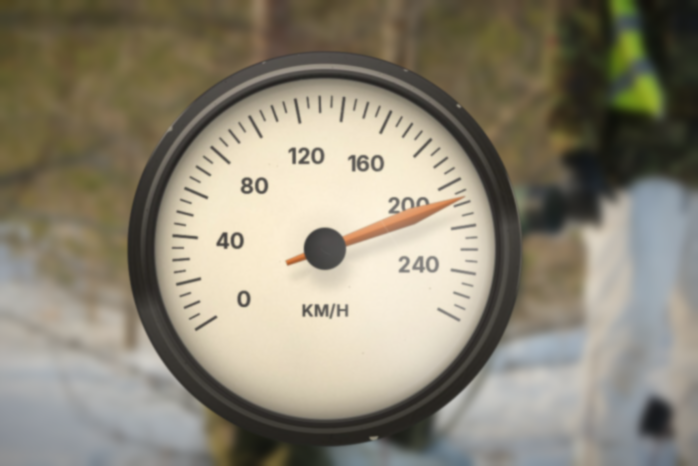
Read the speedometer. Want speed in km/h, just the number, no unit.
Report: 207.5
